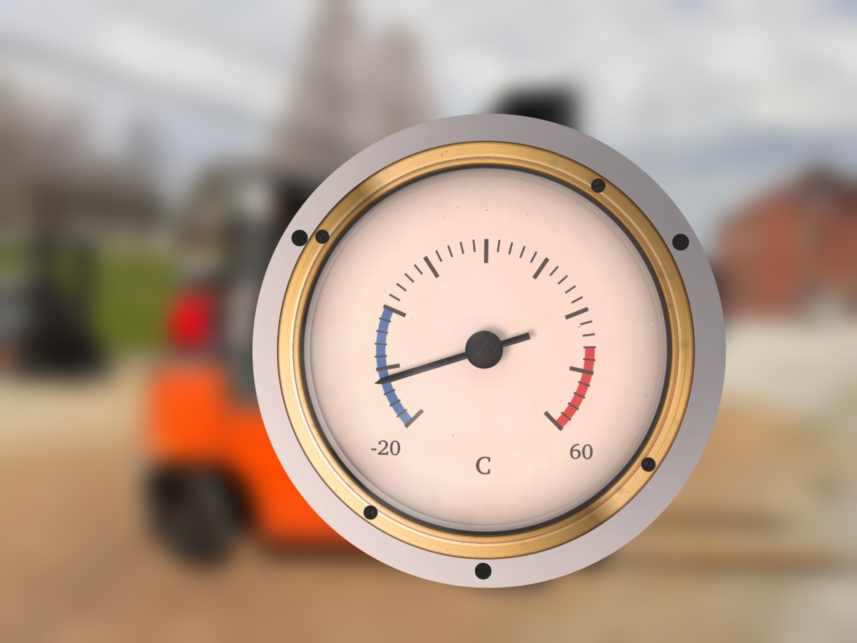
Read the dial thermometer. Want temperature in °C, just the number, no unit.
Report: -12
